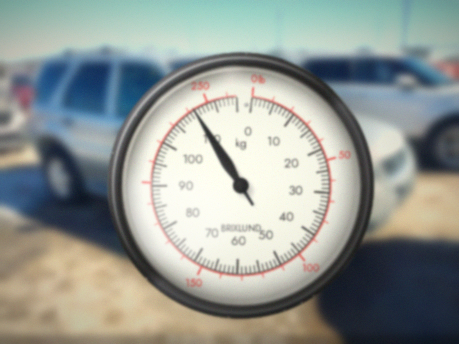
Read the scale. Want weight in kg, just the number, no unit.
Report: 110
